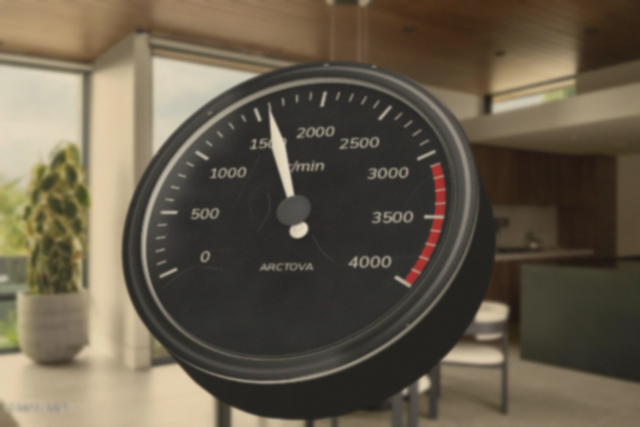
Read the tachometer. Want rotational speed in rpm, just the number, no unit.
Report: 1600
